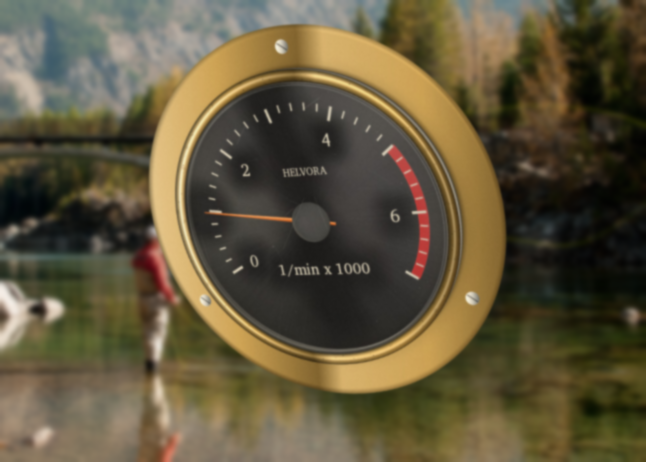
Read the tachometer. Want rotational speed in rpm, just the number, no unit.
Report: 1000
